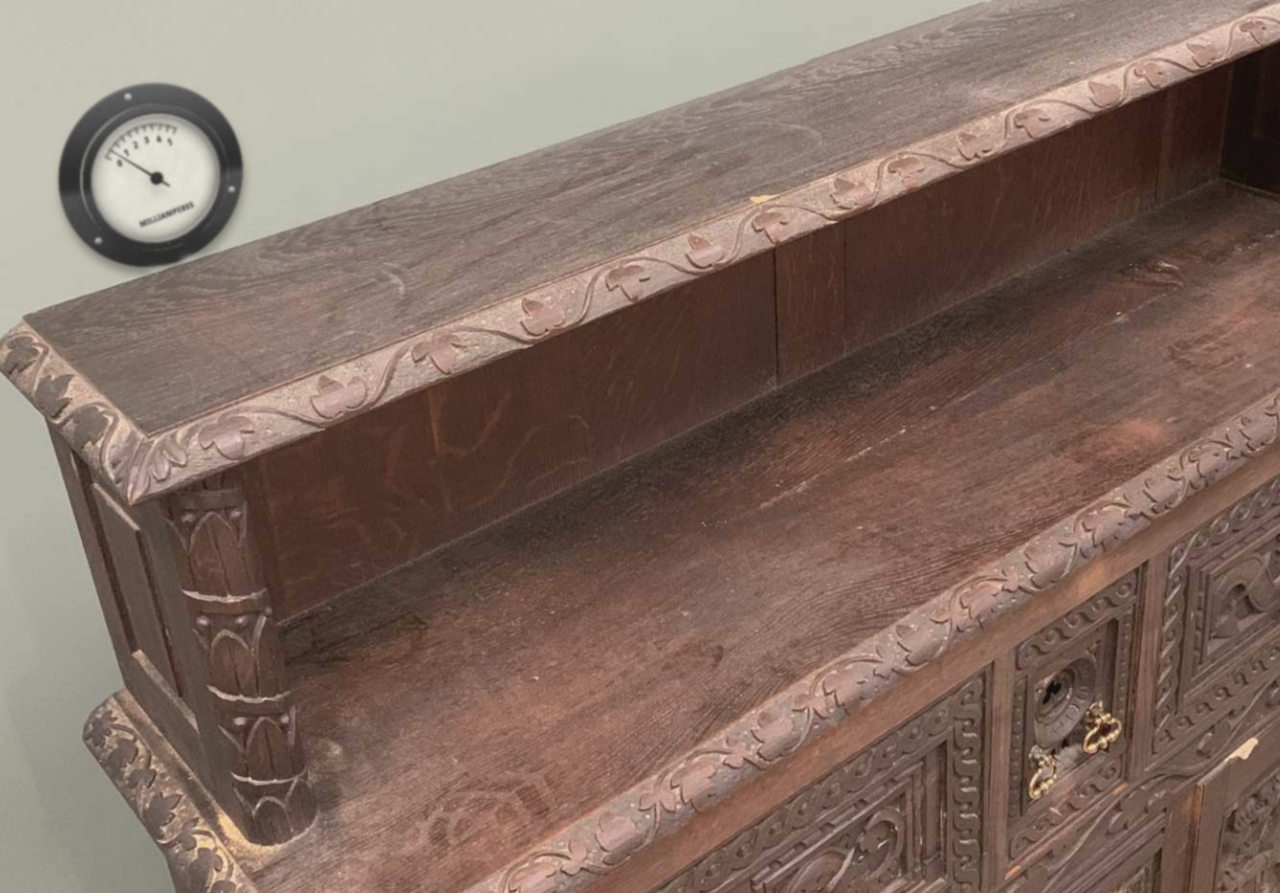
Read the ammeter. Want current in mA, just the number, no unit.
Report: 0.5
